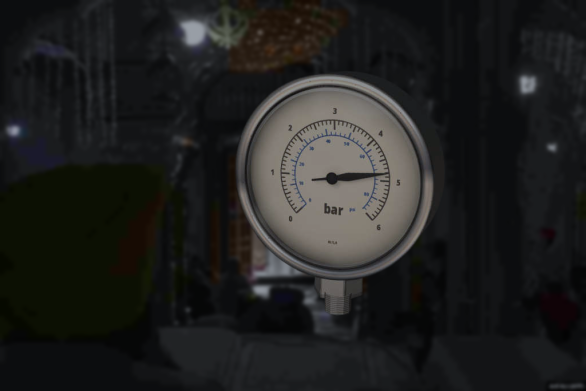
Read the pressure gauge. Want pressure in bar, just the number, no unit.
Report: 4.8
